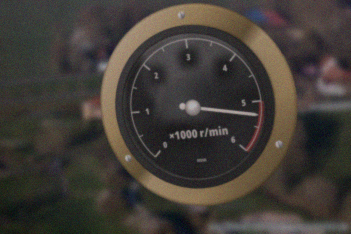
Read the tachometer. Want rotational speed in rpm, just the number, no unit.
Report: 5250
